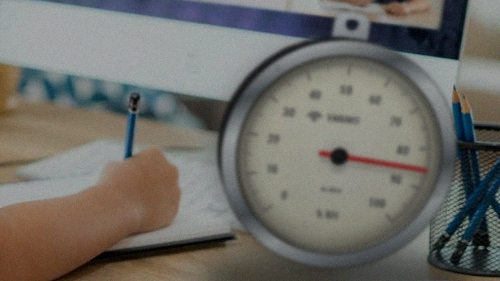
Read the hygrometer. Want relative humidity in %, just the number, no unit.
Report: 85
